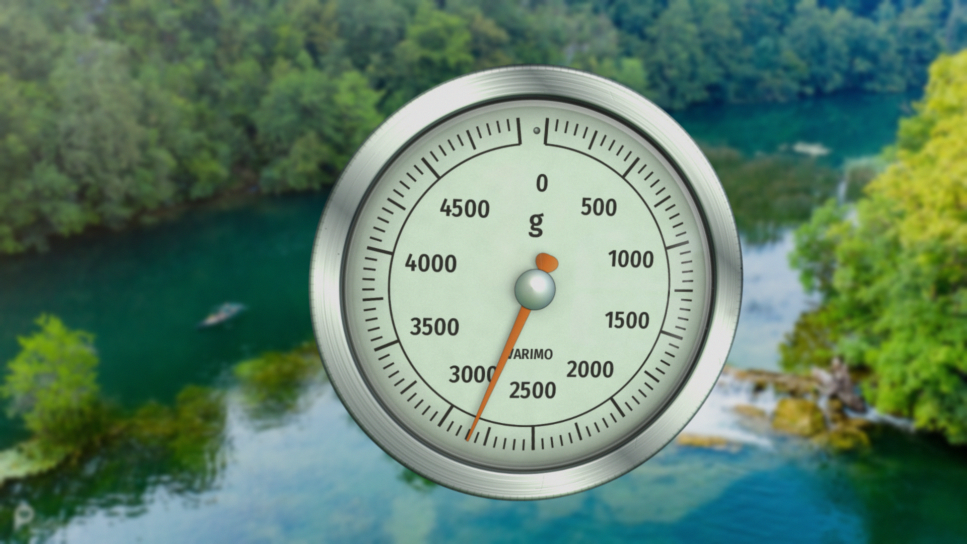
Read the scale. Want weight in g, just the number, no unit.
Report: 2850
